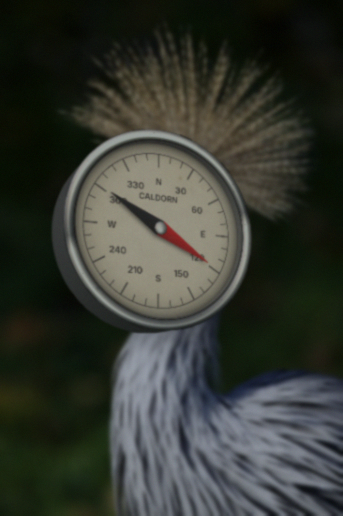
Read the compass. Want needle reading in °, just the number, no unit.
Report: 120
